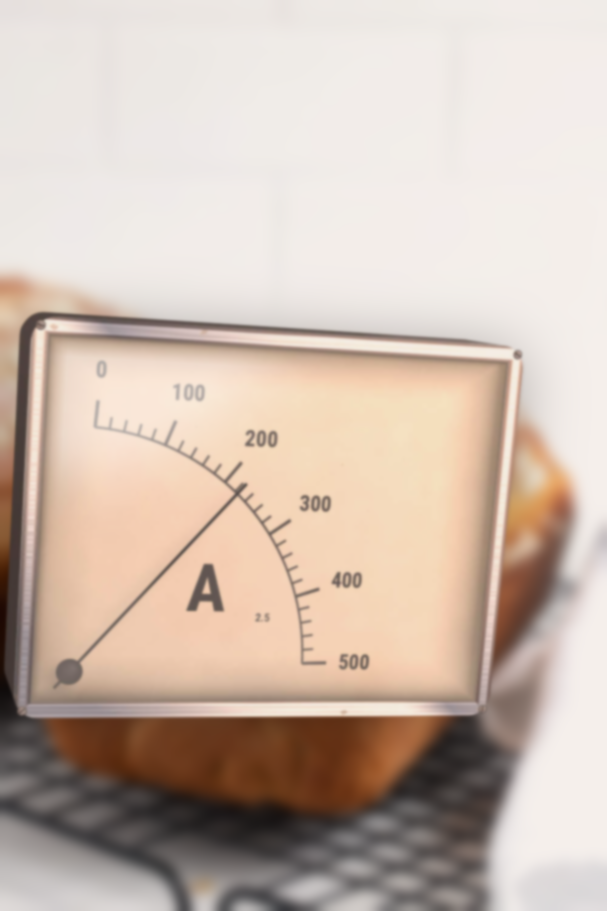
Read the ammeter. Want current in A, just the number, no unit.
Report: 220
